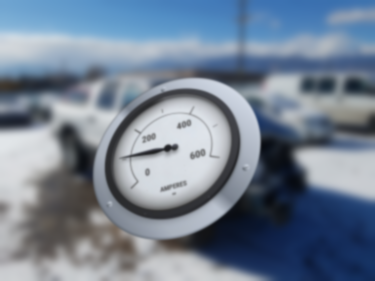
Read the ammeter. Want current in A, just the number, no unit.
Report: 100
